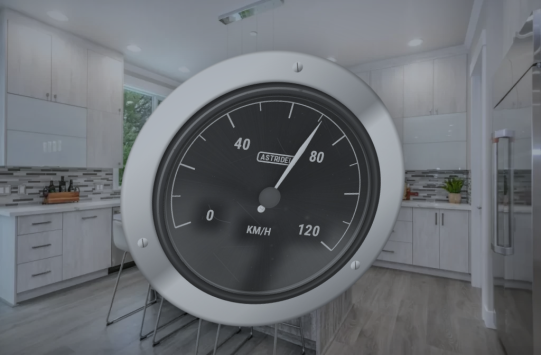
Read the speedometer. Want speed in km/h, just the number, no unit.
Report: 70
